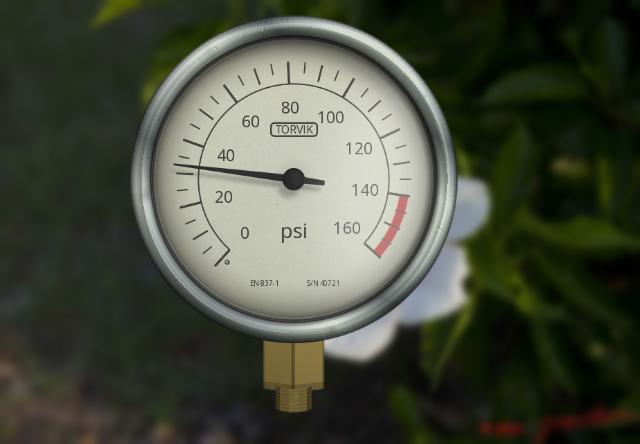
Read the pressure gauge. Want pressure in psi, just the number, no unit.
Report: 32.5
